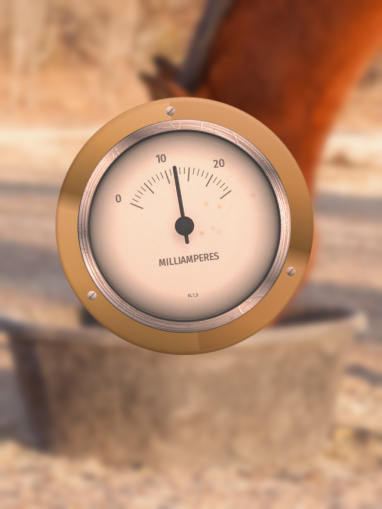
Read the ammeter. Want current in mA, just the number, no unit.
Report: 12
